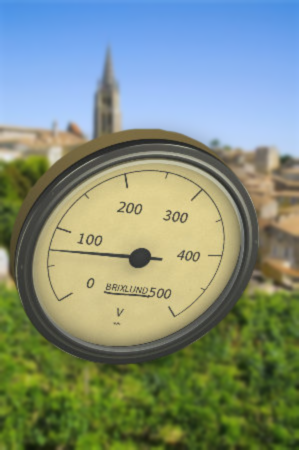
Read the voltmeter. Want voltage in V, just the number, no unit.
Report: 75
